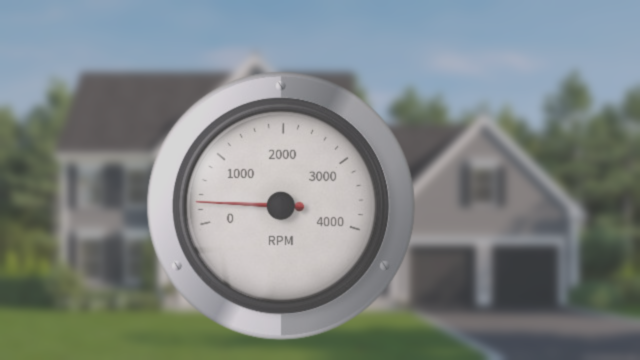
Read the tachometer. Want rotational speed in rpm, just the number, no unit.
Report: 300
